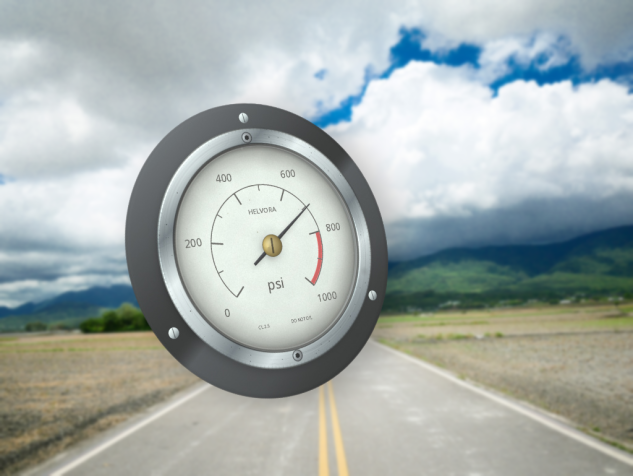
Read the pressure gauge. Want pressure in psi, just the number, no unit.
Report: 700
